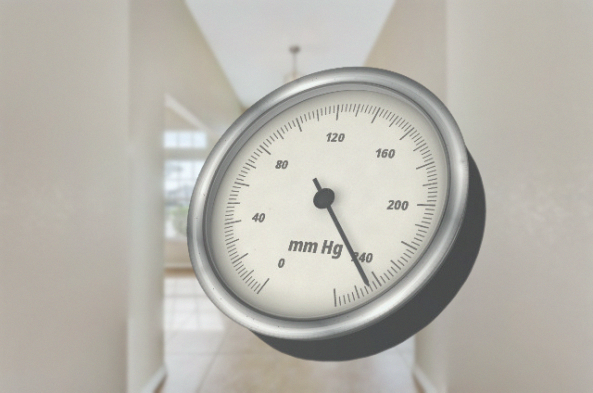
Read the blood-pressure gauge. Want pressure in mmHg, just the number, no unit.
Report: 244
